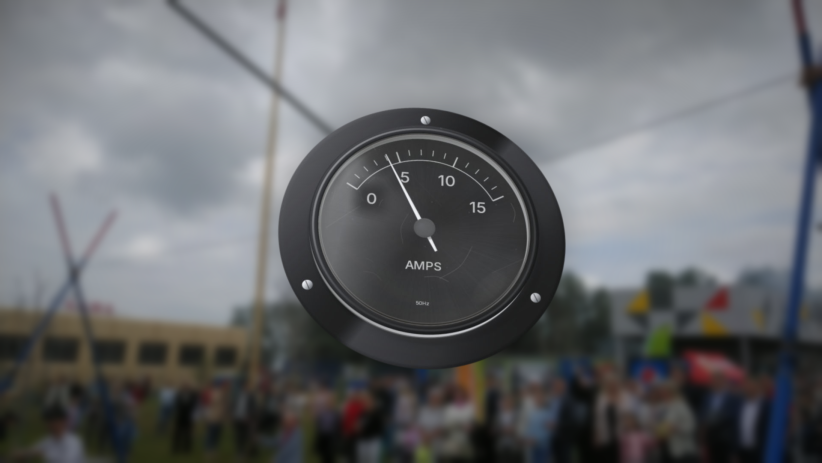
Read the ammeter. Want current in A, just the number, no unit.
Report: 4
